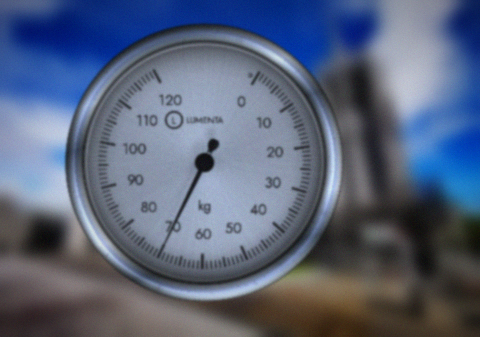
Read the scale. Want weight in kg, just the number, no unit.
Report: 70
